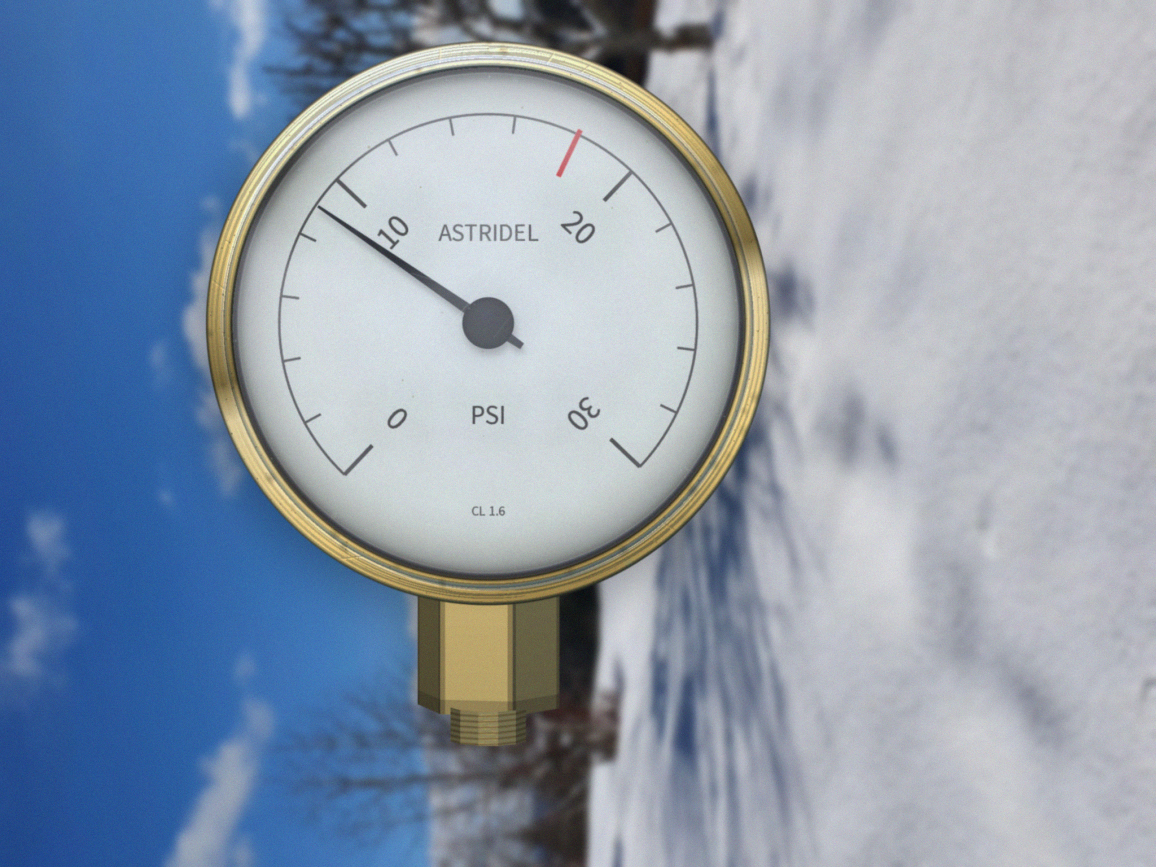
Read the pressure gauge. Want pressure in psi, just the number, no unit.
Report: 9
